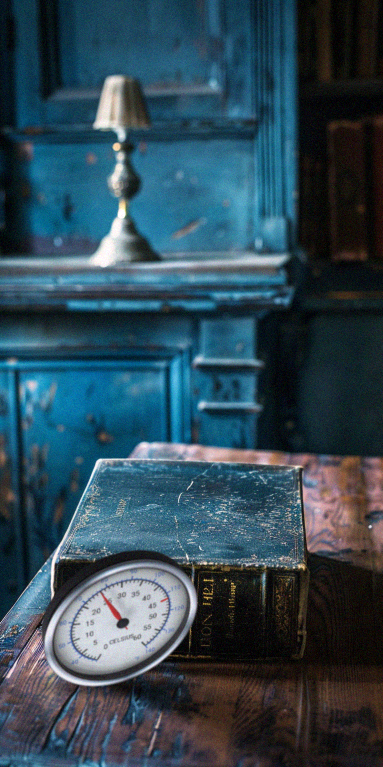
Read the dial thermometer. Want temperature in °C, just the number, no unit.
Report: 25
